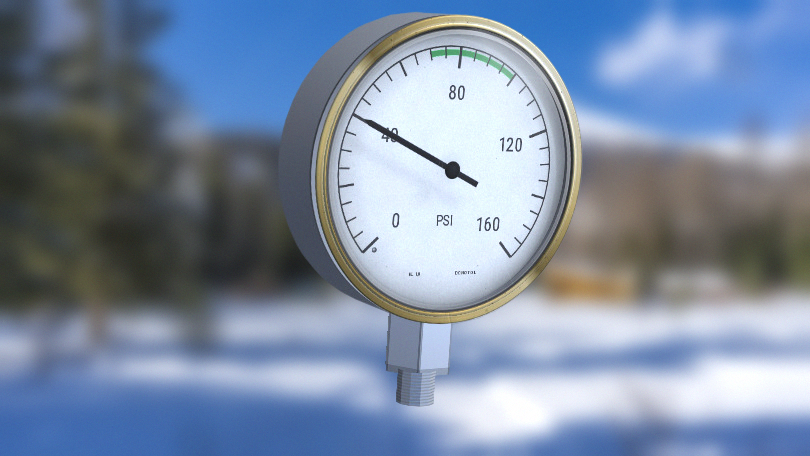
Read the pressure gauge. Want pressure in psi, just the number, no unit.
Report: 40
